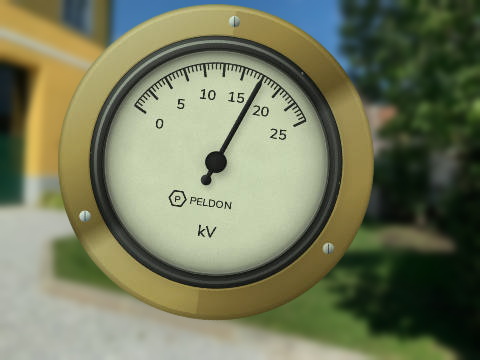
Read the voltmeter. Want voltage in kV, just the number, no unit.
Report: 17.5
